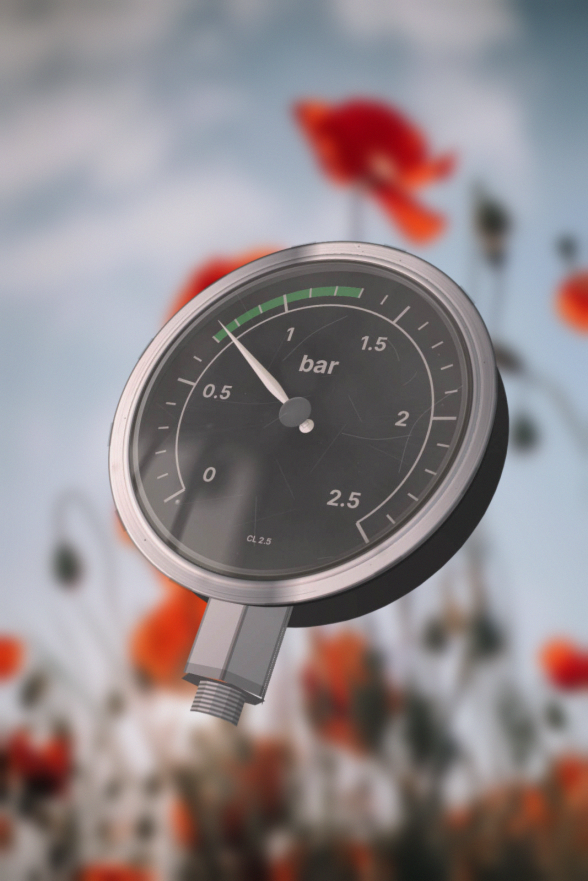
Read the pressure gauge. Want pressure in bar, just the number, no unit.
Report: 0.75
